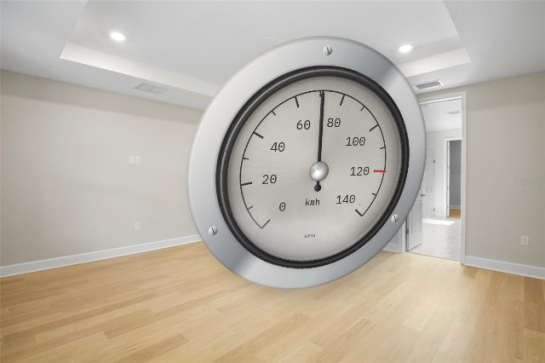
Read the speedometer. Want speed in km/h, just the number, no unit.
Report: 70
